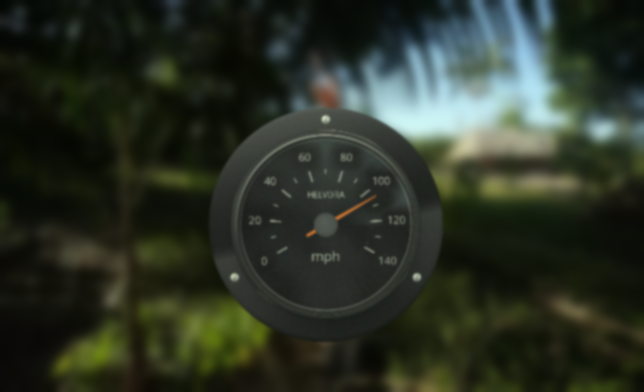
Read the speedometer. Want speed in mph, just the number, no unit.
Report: 105
